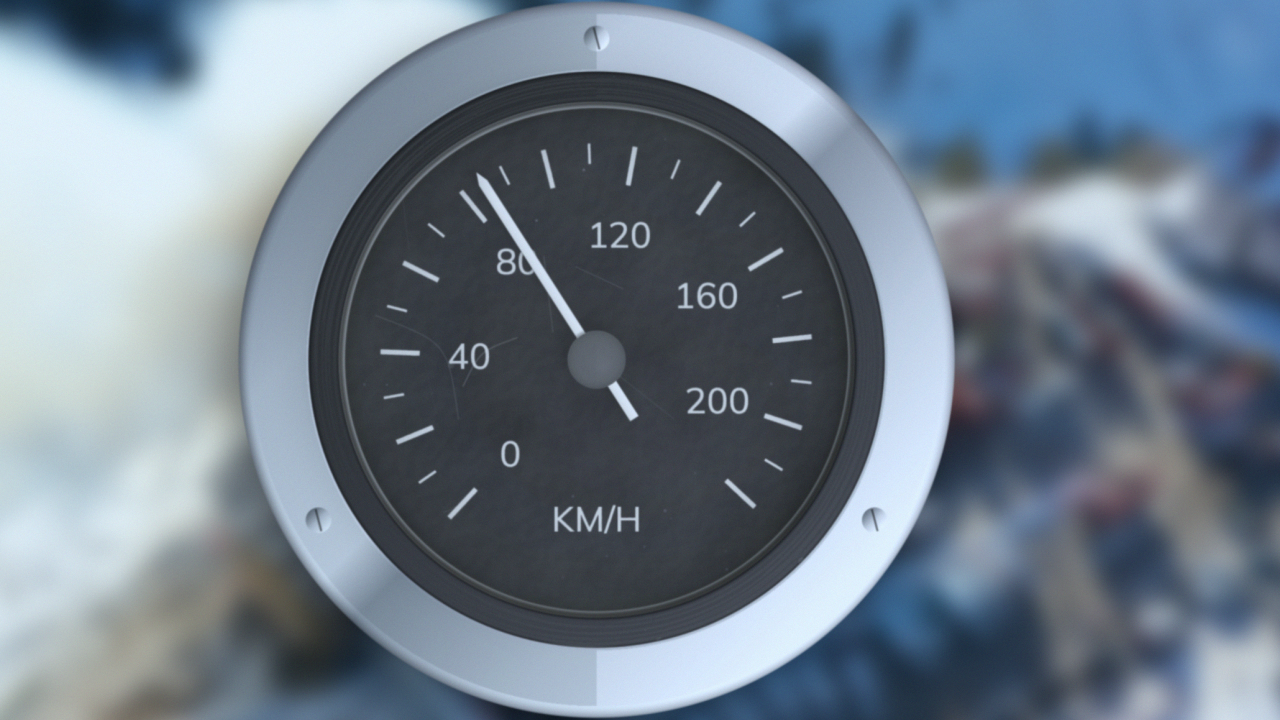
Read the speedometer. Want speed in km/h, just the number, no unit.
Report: 85
